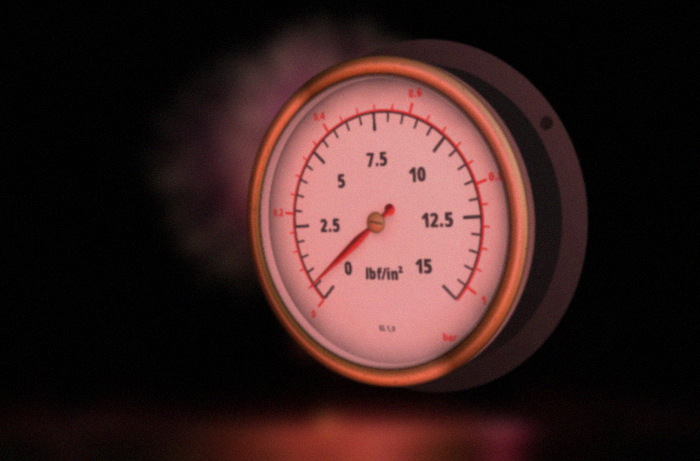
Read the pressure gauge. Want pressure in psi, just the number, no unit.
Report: 0.5
